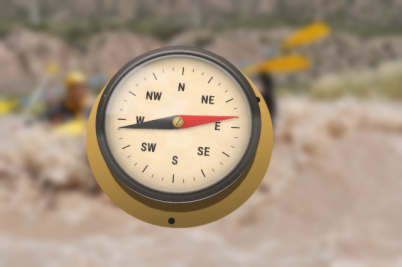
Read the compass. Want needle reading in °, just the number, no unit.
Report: 80
